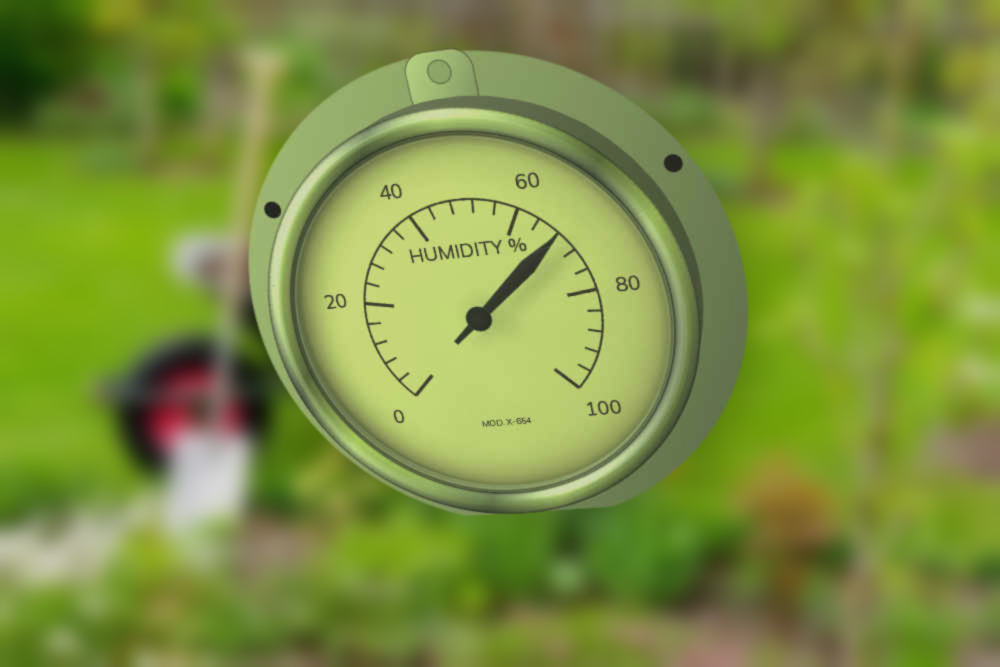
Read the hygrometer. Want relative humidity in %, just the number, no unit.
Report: 68
